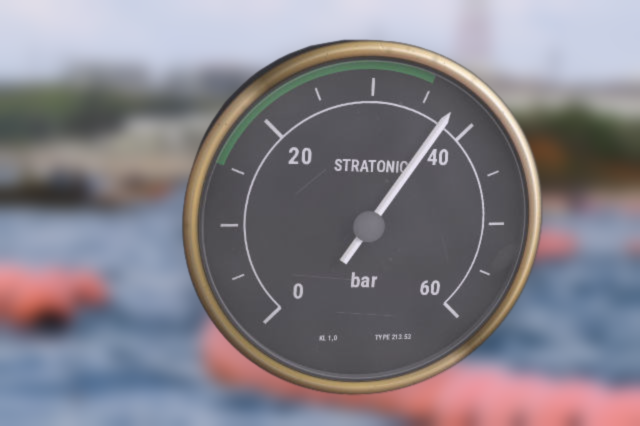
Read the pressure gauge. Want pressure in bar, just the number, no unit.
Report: 37.5
